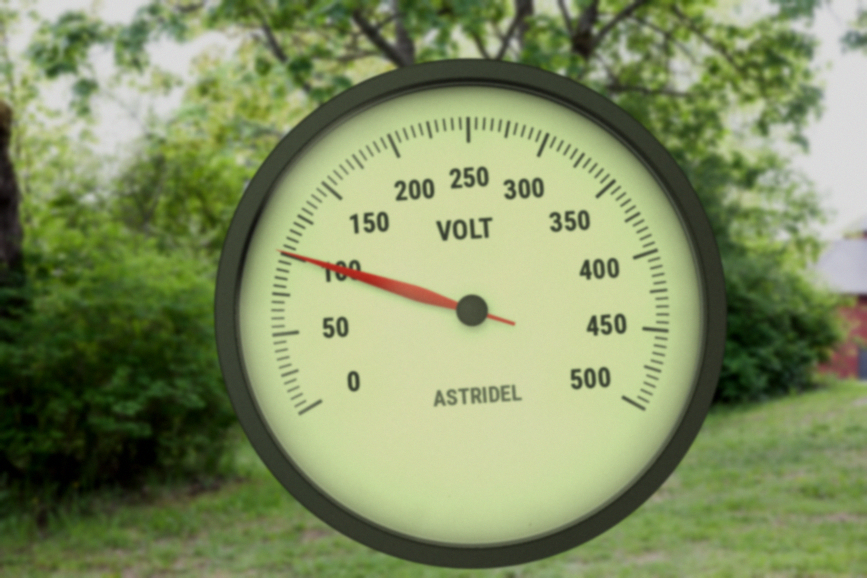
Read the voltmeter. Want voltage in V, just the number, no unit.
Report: 100
